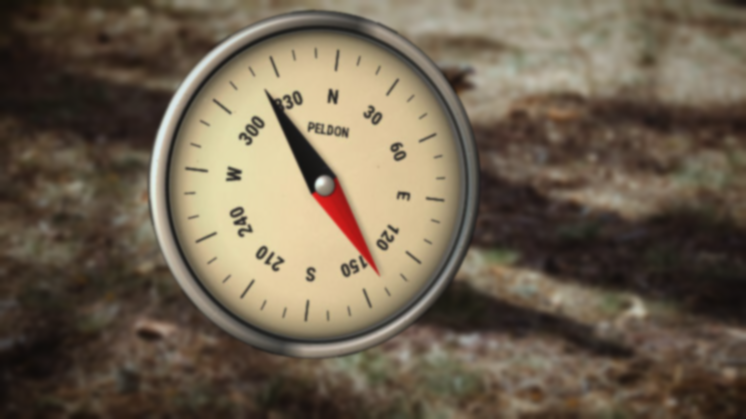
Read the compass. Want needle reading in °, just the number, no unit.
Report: 140
